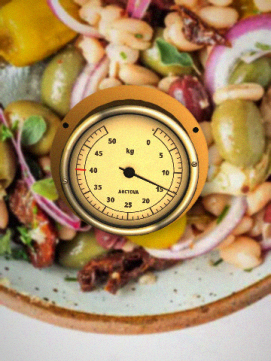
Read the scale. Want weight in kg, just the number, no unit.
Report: 14
